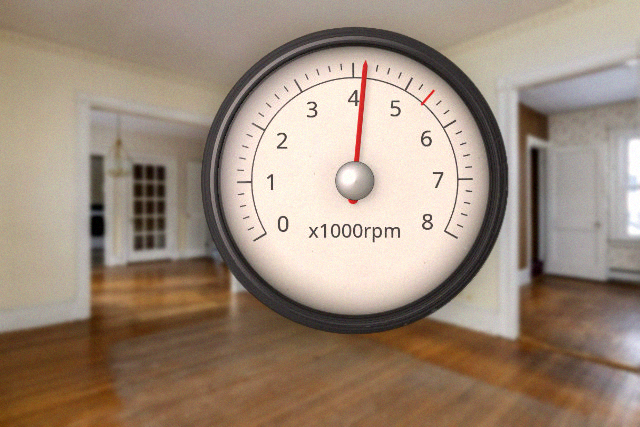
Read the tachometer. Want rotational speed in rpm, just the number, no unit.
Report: 4200
